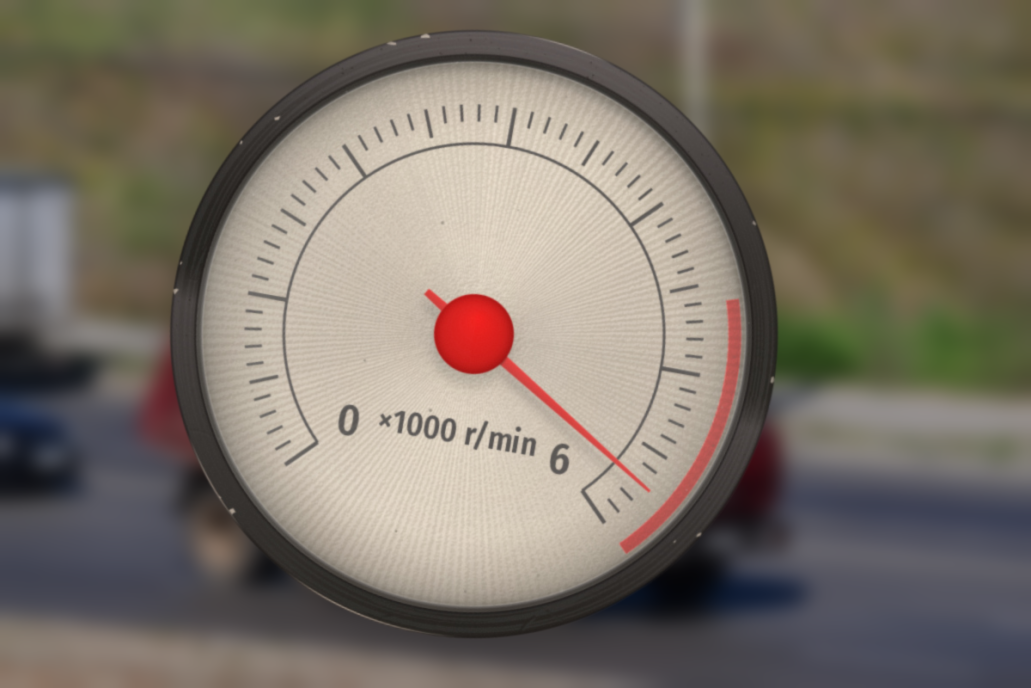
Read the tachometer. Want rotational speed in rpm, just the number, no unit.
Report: 5700
